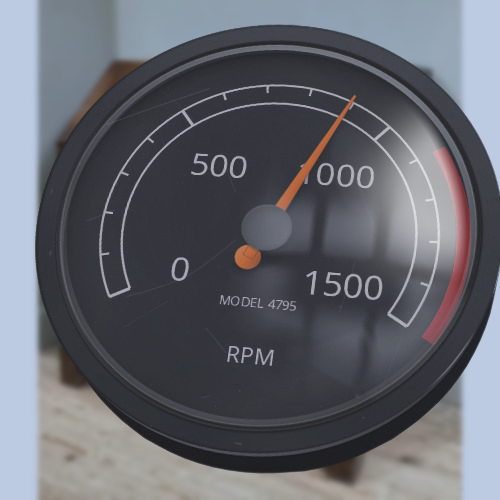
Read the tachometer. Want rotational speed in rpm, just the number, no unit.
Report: 900
